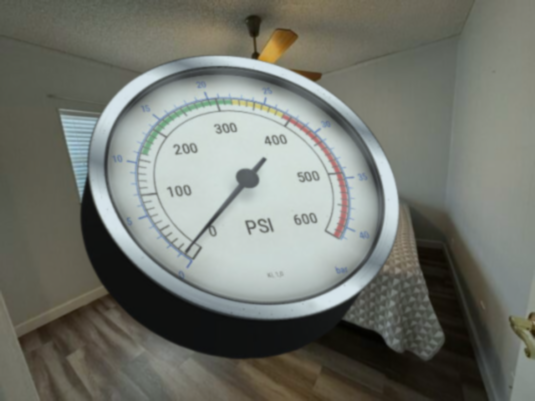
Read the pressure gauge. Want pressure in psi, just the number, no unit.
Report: 10
